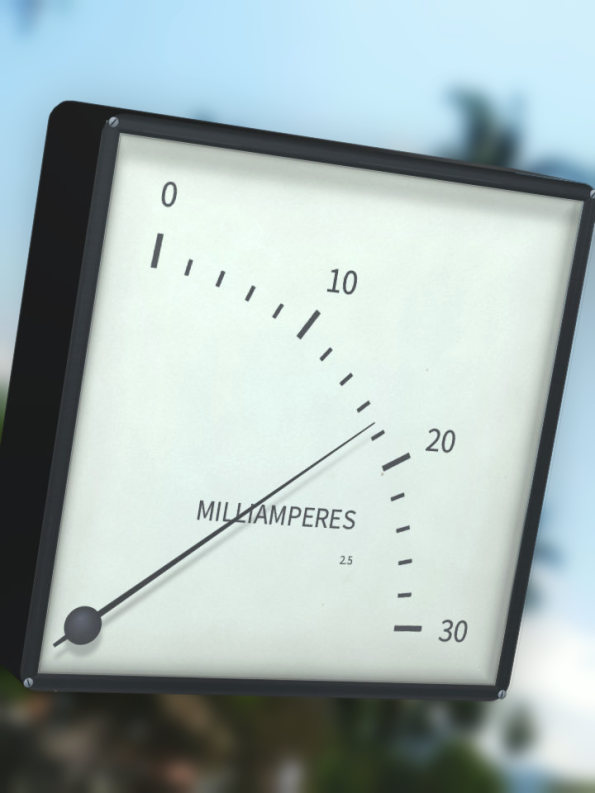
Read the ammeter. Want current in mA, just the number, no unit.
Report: 17
